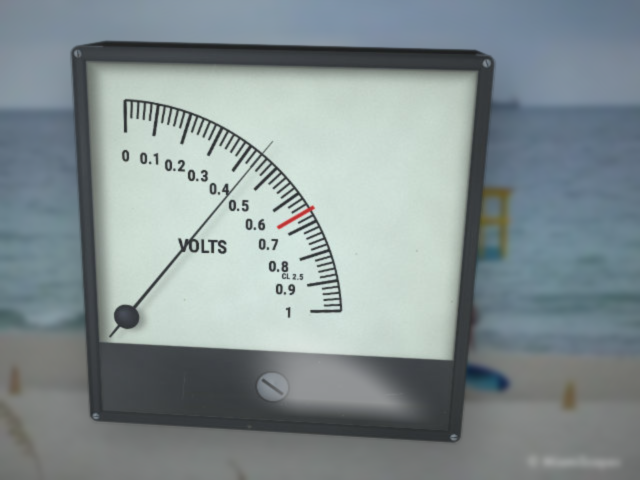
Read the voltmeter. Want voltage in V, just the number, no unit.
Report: 0.44
